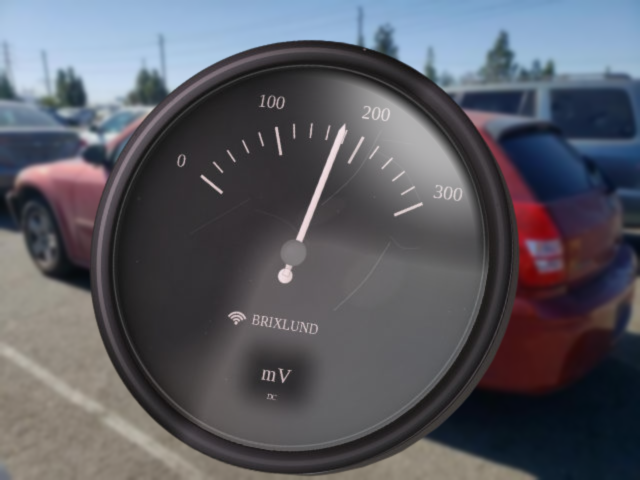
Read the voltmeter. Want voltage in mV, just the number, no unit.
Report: 180
